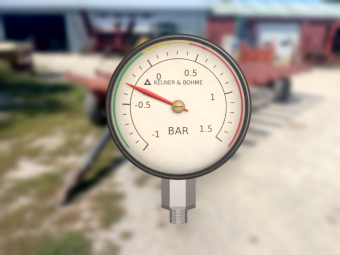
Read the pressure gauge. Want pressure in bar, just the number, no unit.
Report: -0.3
